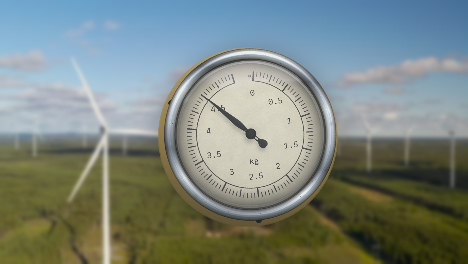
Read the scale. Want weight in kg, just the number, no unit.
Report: 4.5
